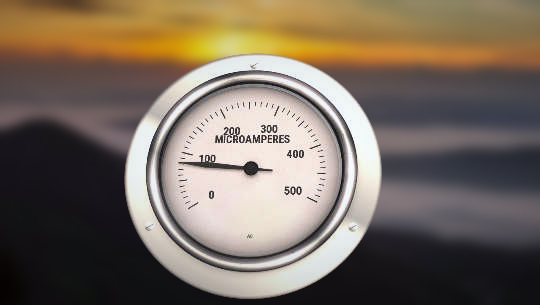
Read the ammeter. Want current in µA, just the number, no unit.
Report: 80
